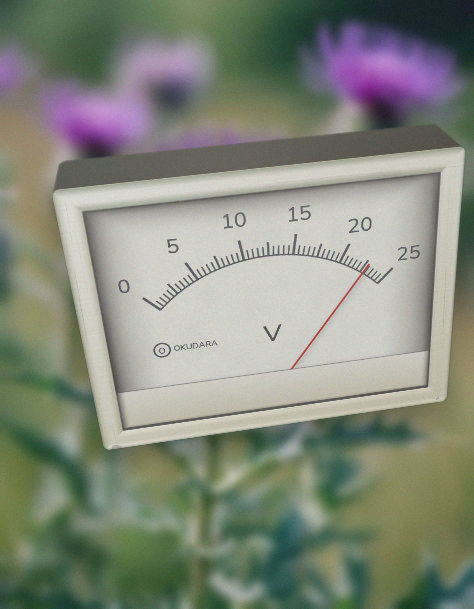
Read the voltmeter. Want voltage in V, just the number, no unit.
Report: 22.5
